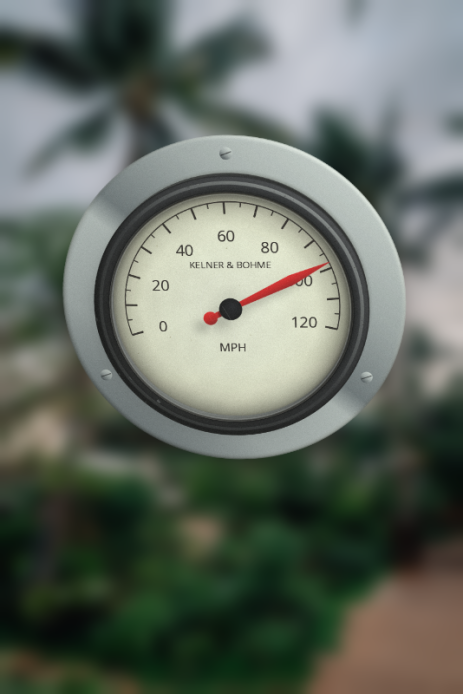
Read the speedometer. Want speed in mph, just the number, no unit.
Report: 97.5
